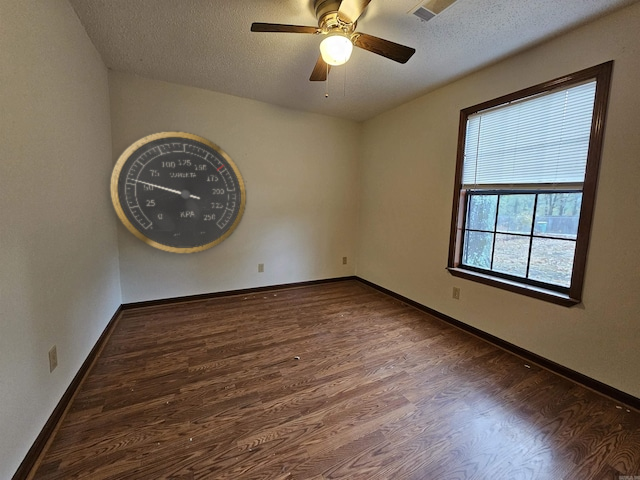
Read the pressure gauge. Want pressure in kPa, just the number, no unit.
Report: 55
